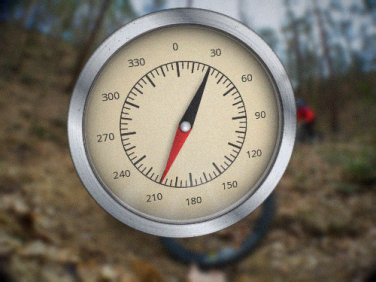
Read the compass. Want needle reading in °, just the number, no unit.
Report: 210
